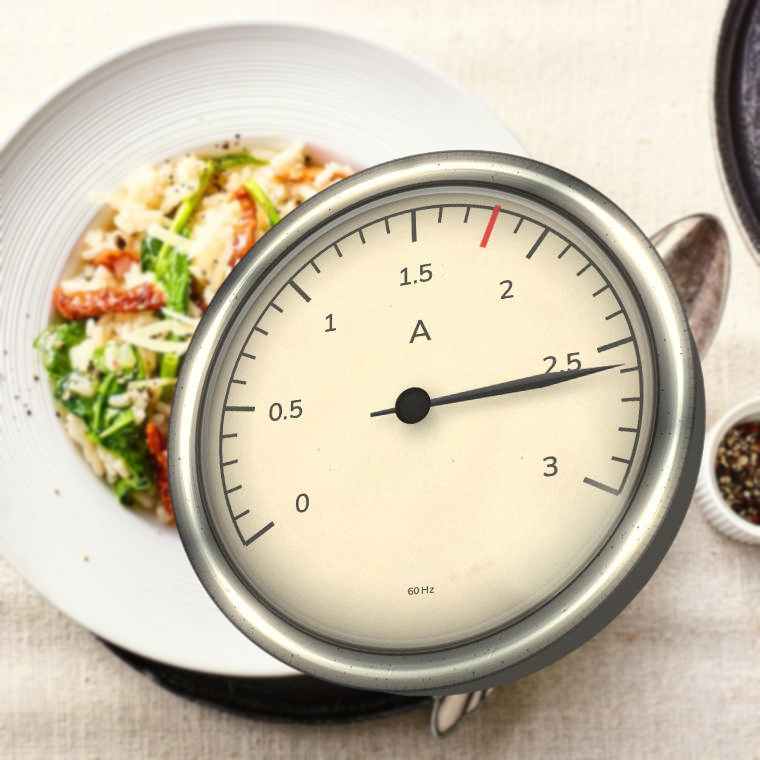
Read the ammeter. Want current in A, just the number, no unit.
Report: 2.6
